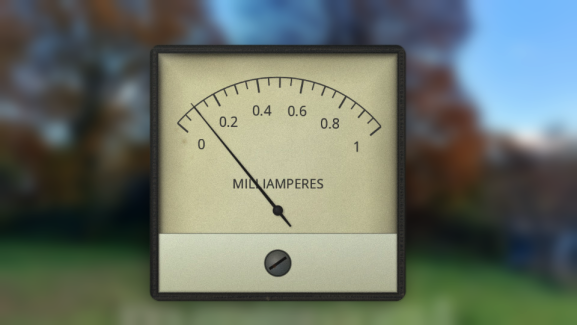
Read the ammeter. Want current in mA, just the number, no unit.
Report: 0.1
